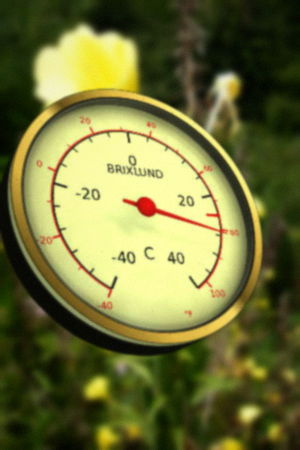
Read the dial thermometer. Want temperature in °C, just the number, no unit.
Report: 28
